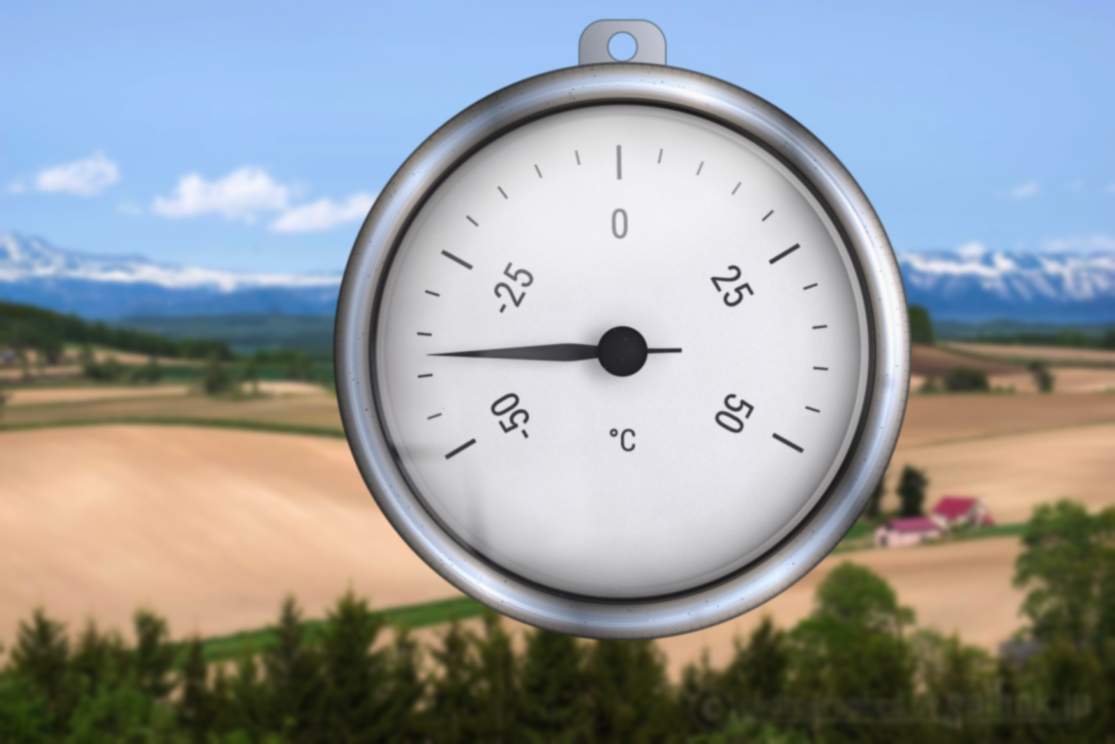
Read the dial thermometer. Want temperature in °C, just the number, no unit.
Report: -37.5
